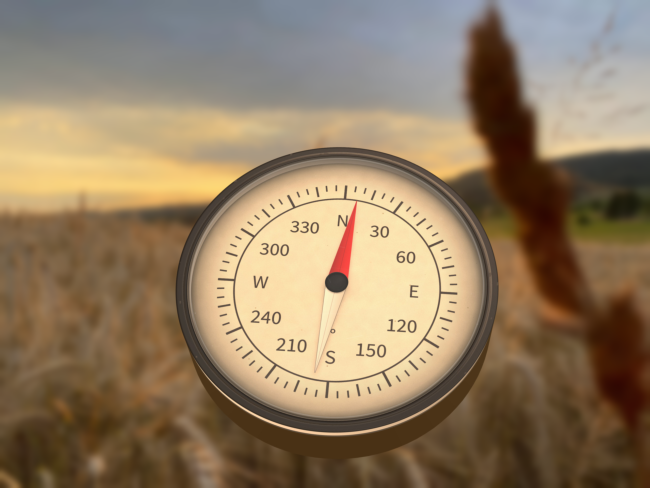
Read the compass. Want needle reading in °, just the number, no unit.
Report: 7.5
